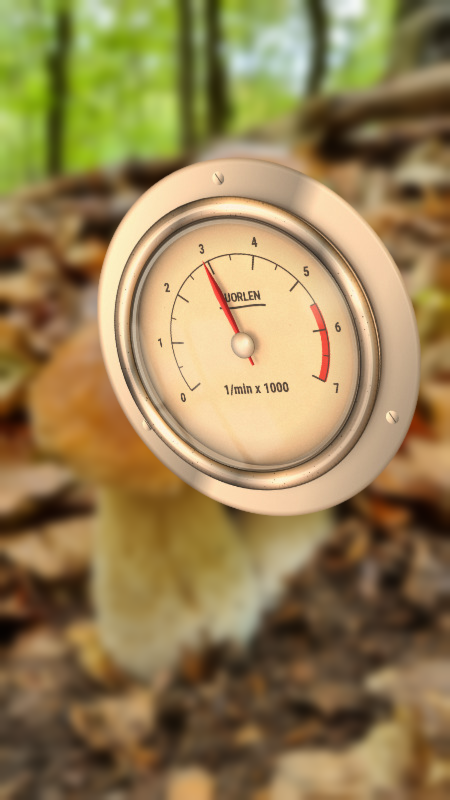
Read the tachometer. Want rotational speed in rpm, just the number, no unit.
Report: 3000
